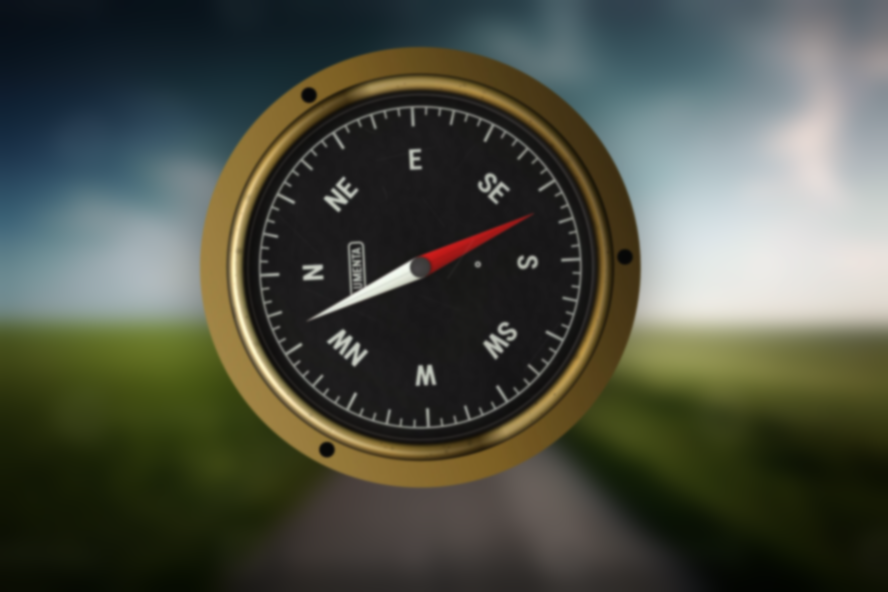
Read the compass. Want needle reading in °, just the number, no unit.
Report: 157.5
